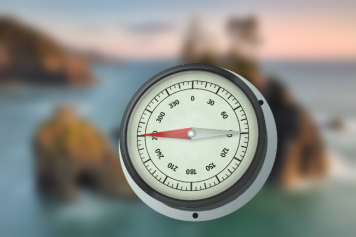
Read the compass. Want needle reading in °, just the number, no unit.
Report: 270
